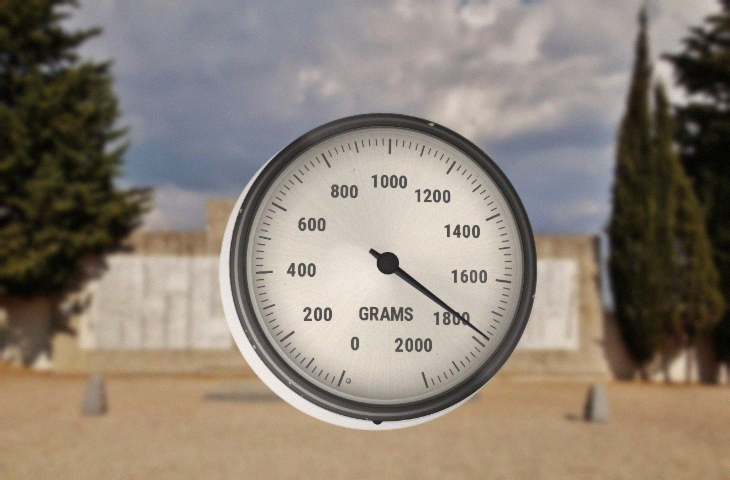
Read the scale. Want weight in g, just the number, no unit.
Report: 1780
